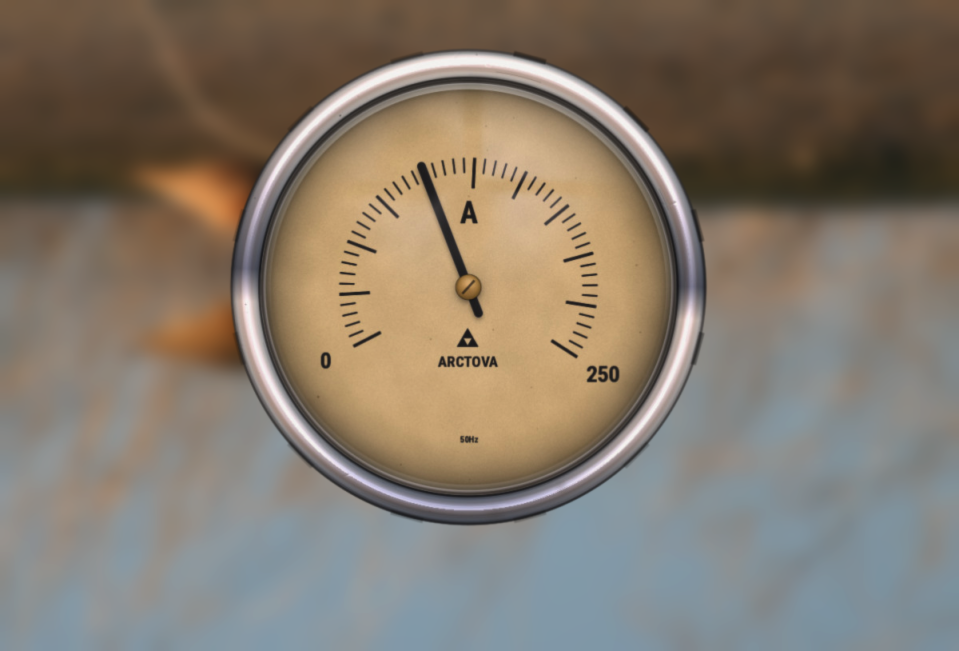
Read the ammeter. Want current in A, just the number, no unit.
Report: 100
